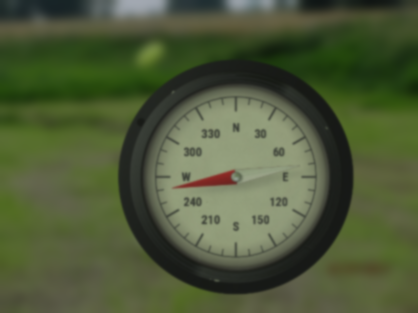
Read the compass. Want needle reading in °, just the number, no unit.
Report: 260
